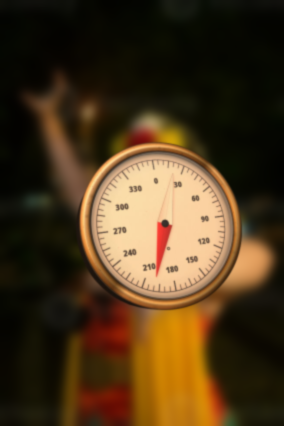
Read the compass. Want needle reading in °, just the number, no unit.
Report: 200
